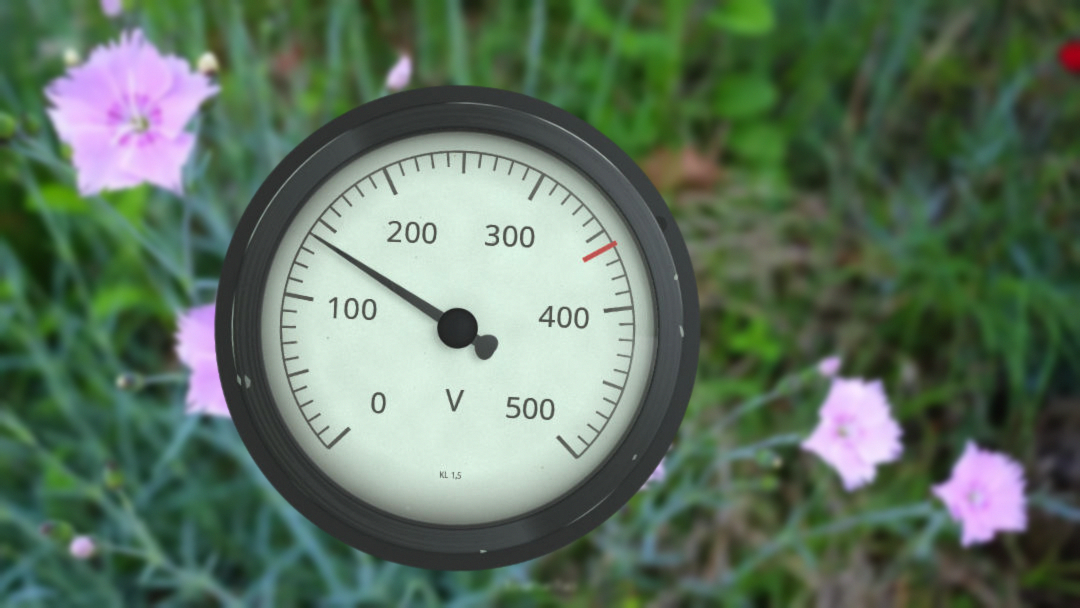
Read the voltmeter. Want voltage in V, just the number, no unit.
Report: 140
